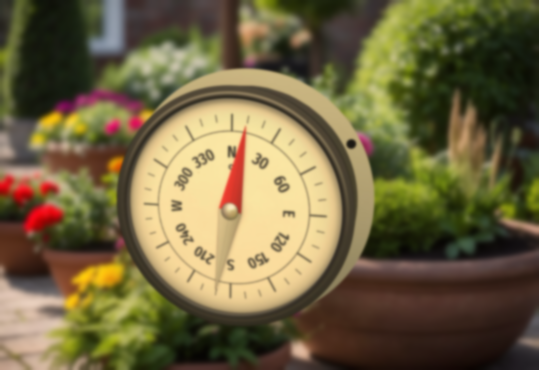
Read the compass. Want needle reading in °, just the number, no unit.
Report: 10
